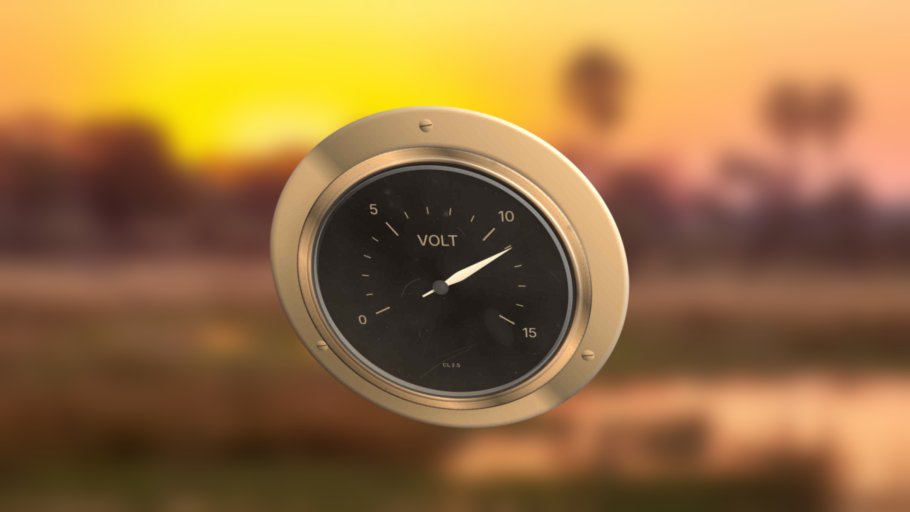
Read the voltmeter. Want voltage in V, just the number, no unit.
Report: 11
